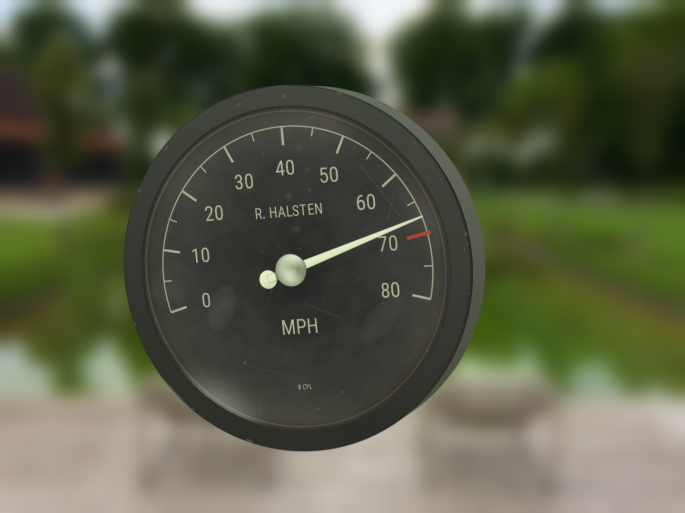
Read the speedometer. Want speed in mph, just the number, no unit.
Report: 67.5
